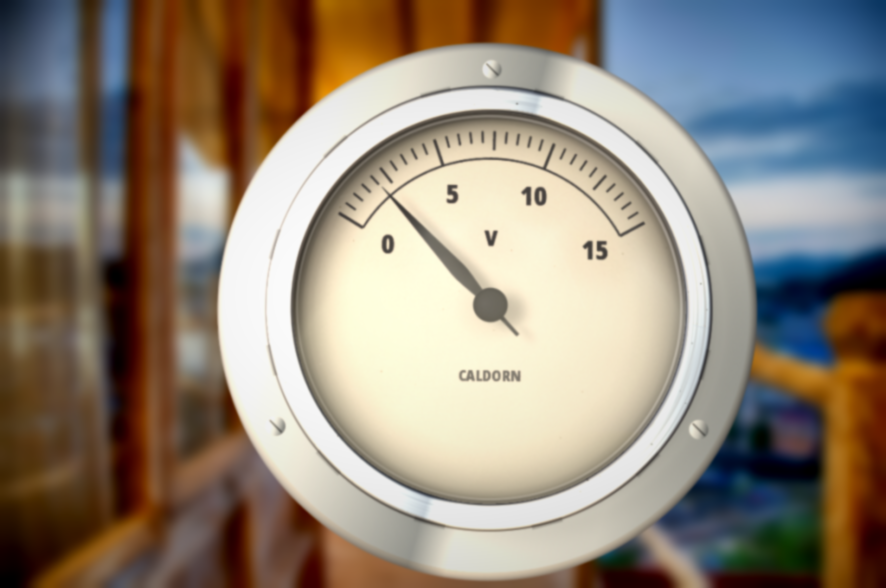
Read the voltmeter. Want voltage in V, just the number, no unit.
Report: 2
